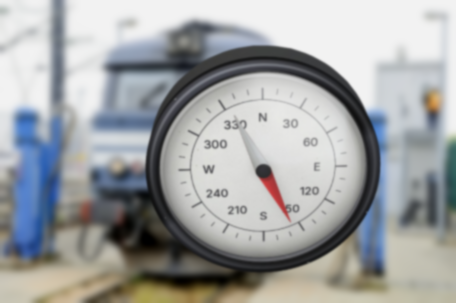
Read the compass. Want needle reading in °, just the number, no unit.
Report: 155
